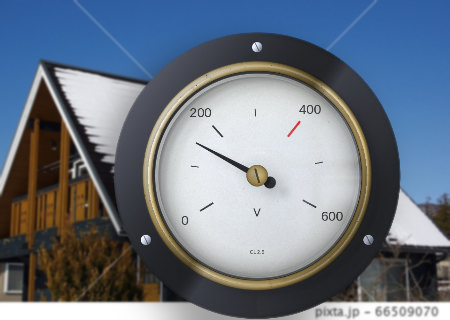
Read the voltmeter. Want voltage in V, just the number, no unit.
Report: 150
